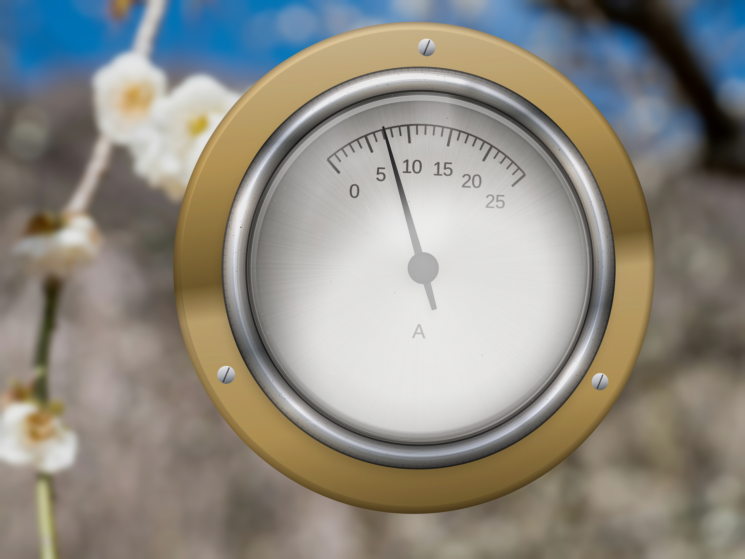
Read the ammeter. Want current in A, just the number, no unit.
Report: 7
